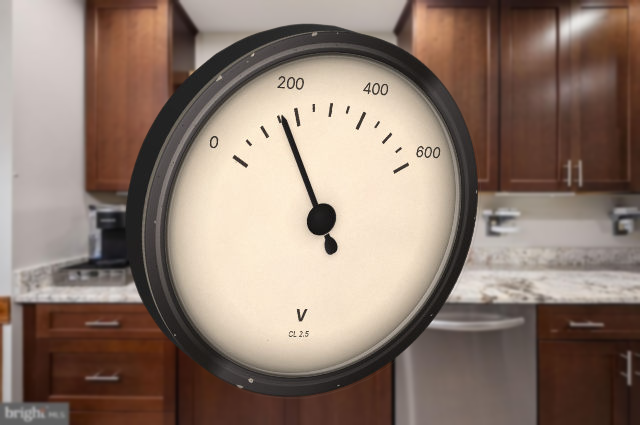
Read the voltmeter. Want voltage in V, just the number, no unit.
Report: 150
